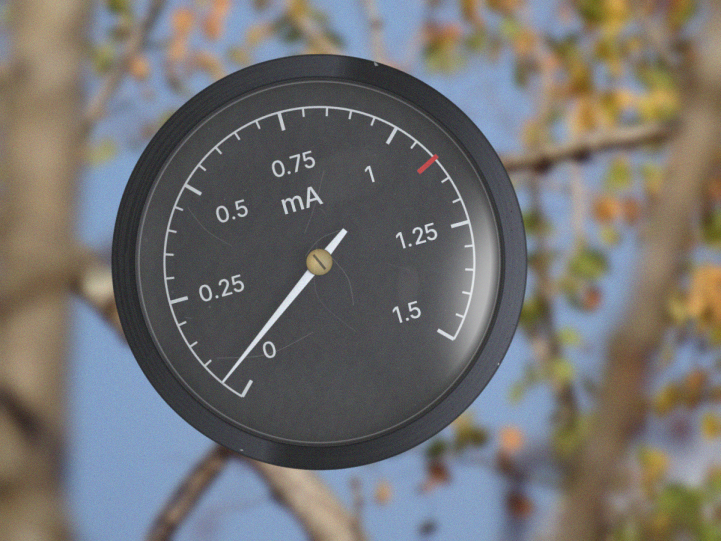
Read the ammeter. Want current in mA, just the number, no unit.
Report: 0.05
